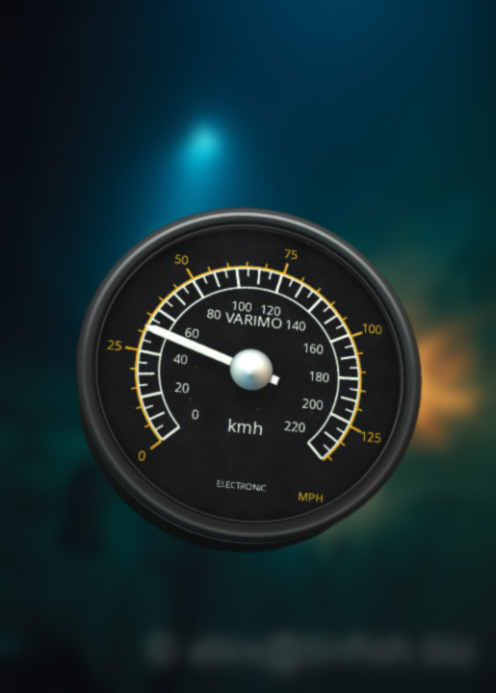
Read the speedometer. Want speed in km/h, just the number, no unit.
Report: 50
